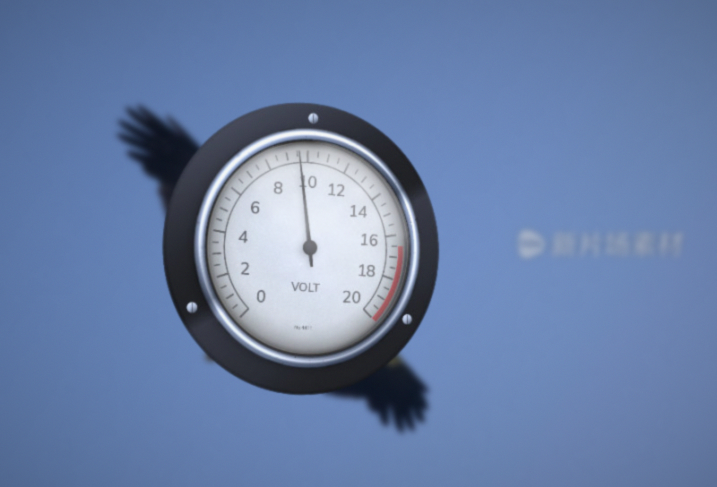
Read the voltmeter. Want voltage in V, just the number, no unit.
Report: 9.5
